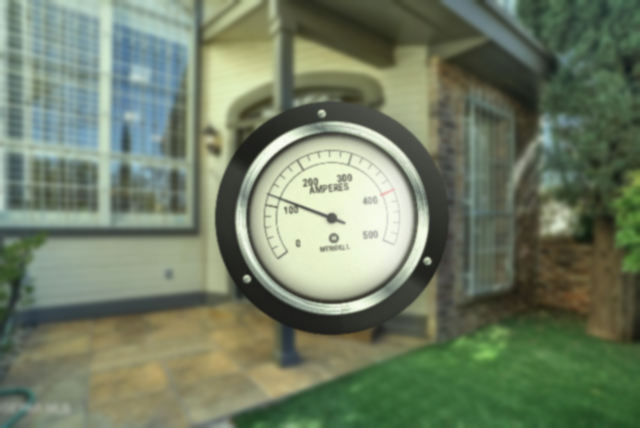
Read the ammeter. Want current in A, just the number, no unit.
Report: 120
